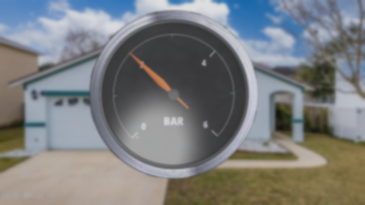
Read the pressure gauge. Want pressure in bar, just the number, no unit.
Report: 2
